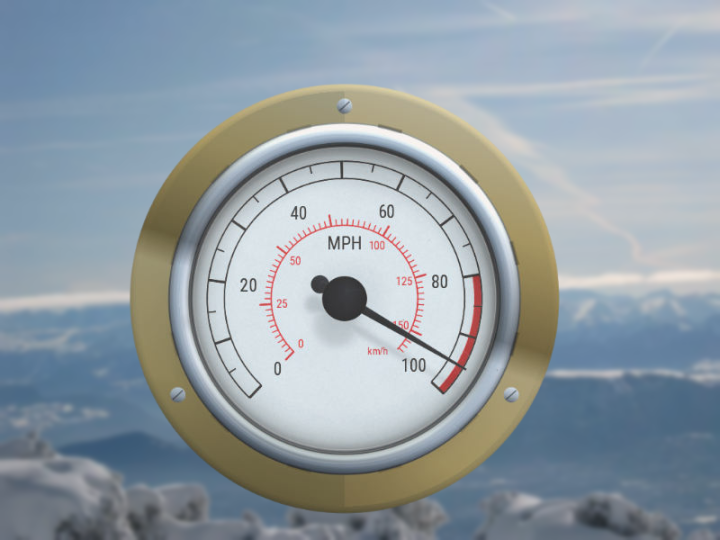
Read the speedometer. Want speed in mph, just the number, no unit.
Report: 95
